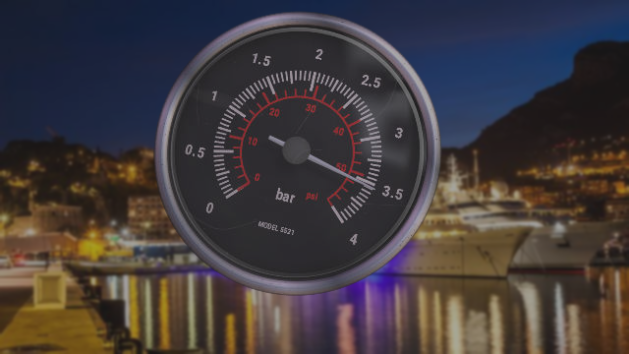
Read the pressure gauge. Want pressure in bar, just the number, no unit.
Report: 3.55
